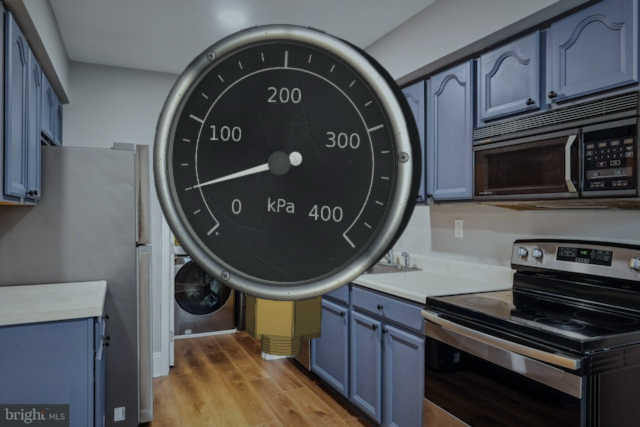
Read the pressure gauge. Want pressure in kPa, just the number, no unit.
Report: 40
